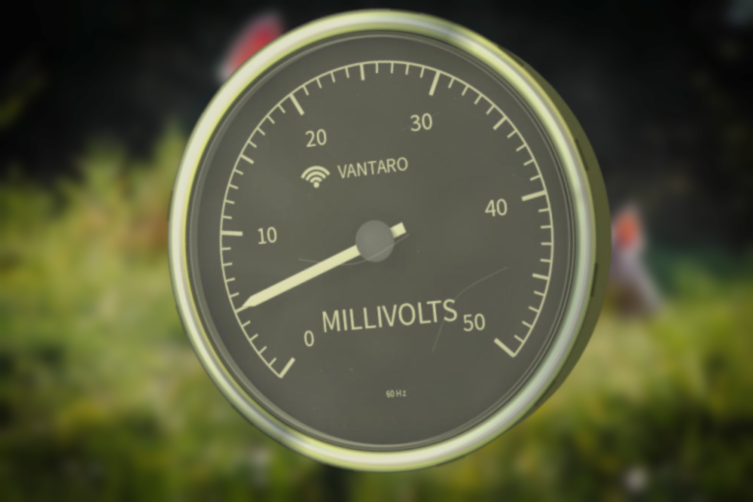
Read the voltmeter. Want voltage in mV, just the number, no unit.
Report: 5
